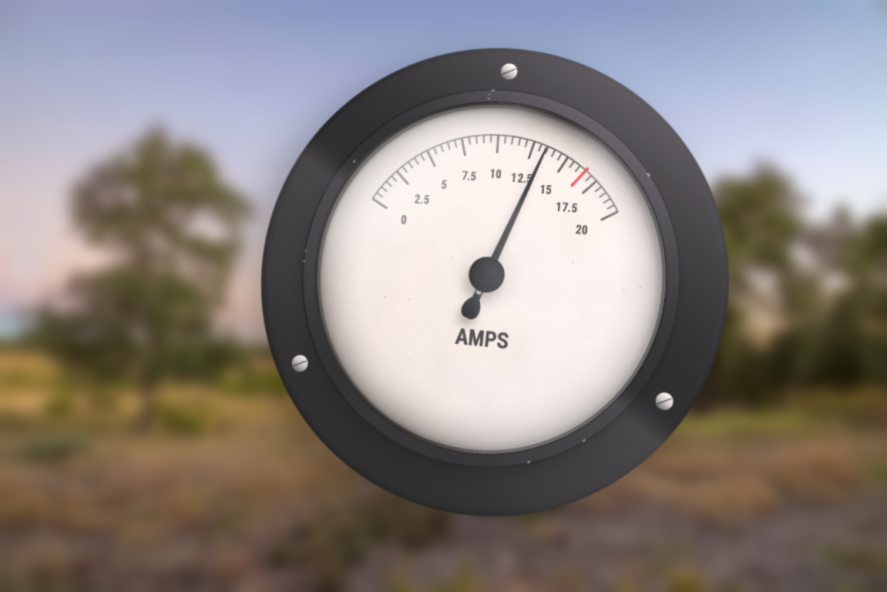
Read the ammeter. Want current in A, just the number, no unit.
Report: 13.5
